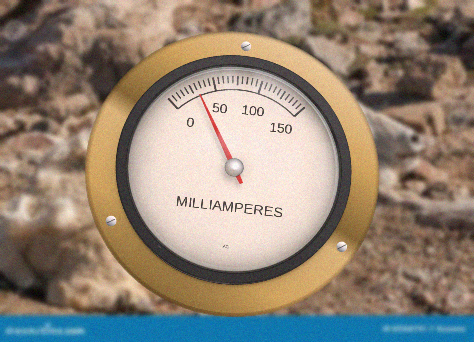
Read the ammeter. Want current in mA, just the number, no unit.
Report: 30
